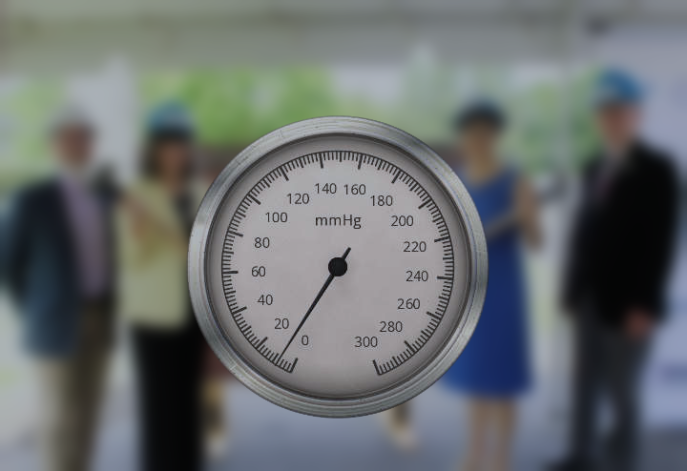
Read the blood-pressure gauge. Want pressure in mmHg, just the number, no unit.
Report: 8
